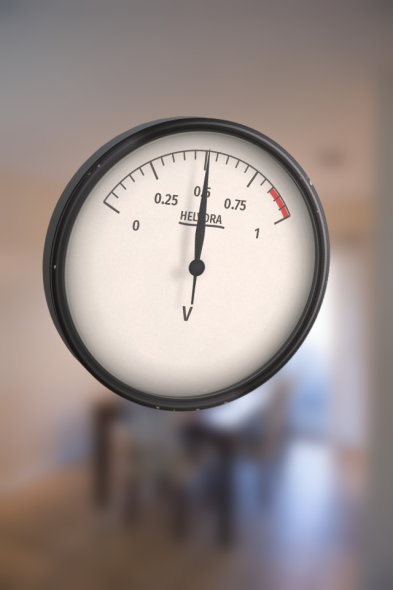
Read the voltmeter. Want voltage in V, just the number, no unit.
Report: 0.5
